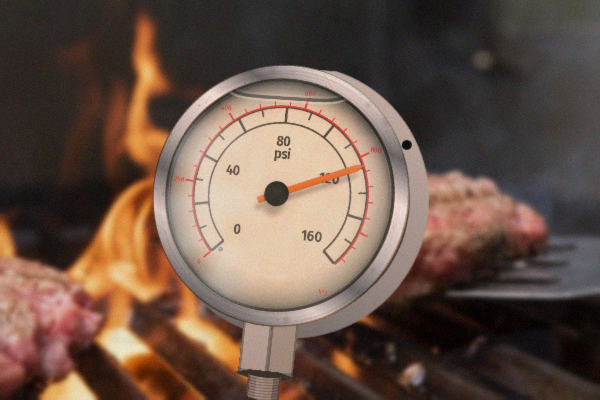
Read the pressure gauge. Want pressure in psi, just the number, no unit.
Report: 120
